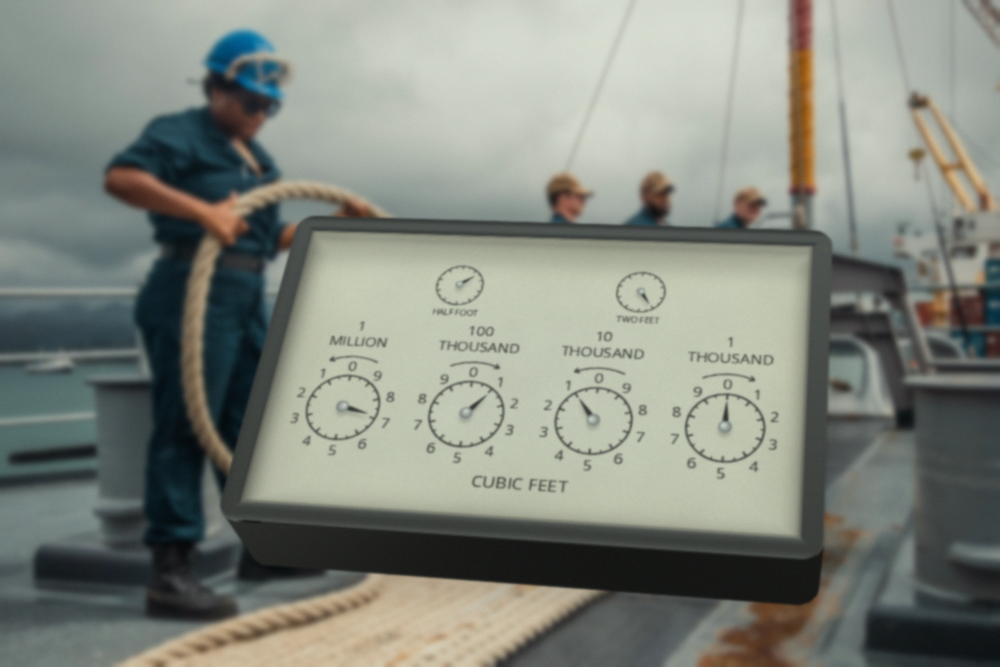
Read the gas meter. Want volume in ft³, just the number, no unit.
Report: 711000
